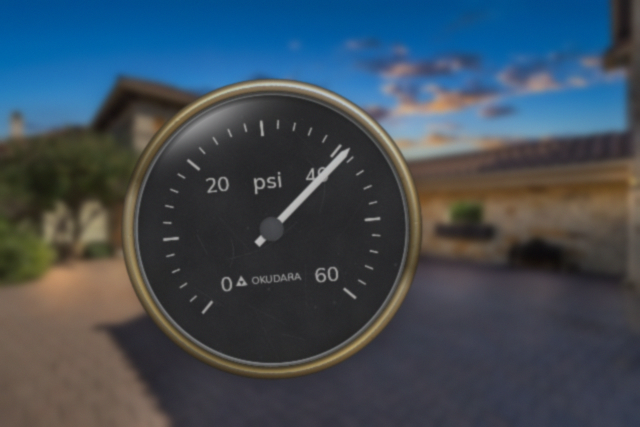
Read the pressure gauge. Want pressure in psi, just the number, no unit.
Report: 41
